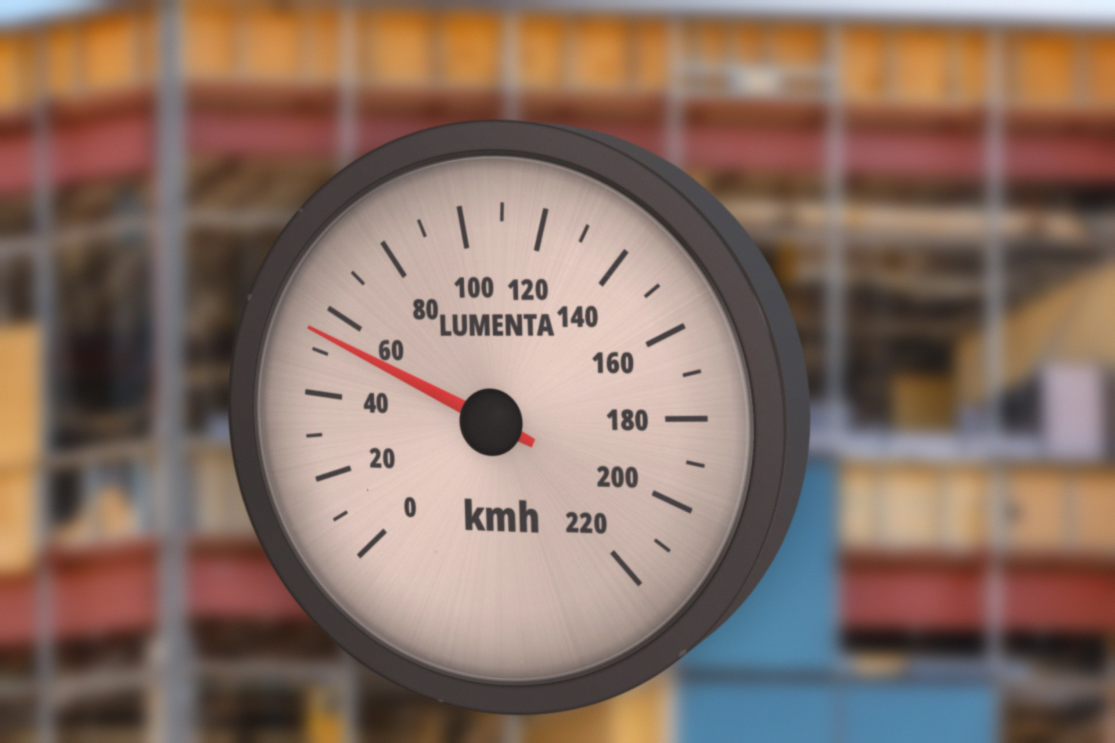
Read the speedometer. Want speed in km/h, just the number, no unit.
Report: 55
